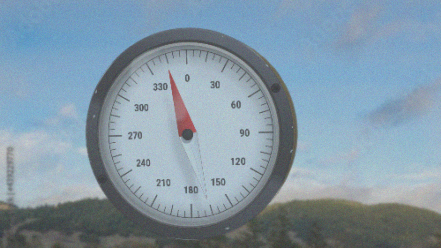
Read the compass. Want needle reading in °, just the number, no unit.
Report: 345
